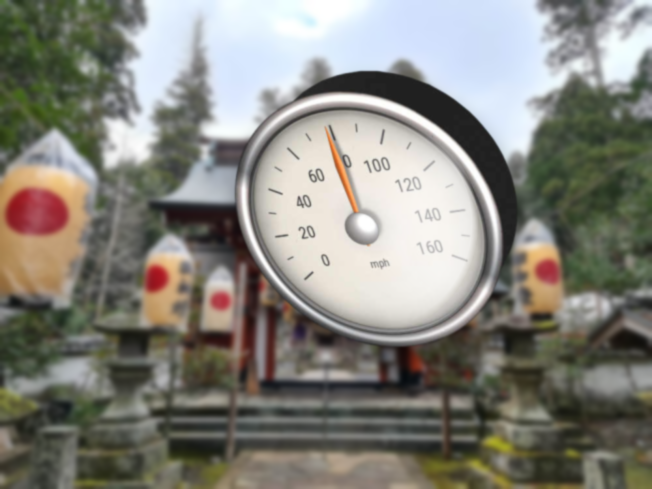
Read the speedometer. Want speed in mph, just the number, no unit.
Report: 80
